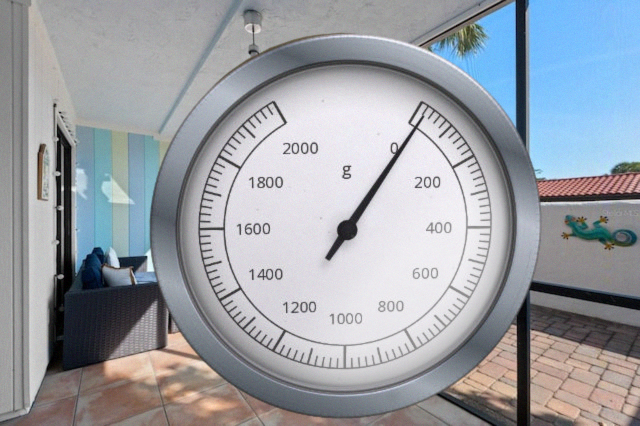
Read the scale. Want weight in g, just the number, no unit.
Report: 20
